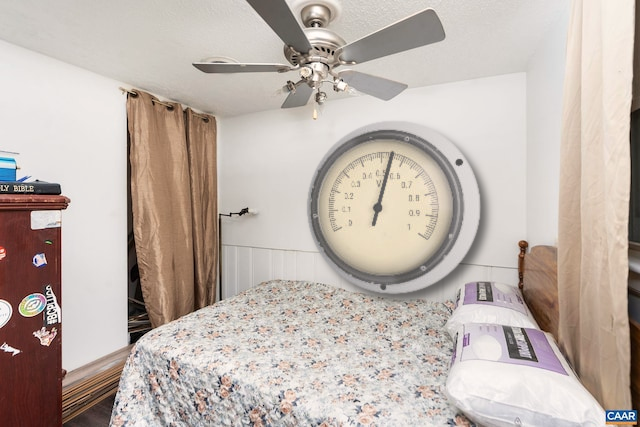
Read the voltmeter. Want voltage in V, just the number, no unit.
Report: 0.55
